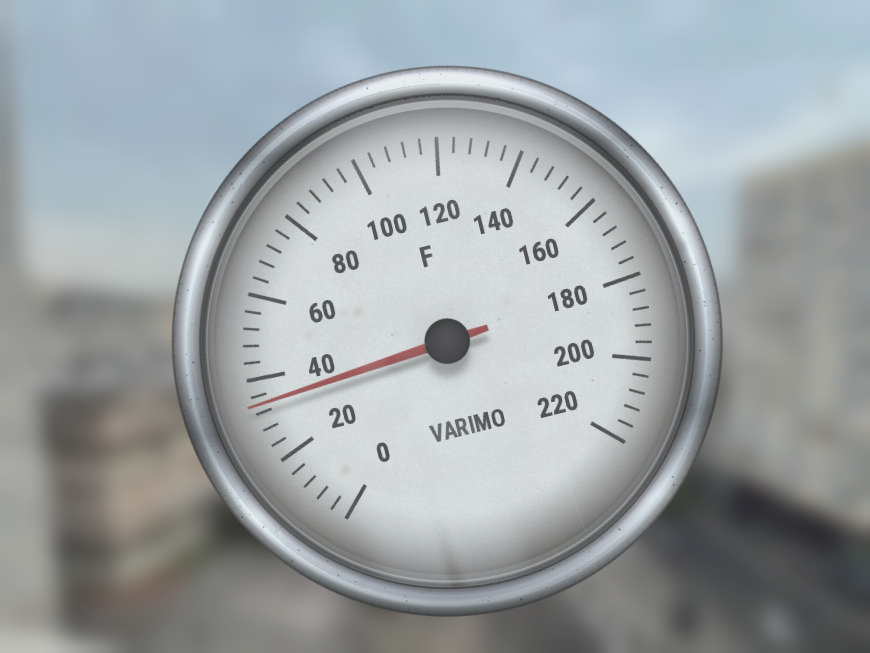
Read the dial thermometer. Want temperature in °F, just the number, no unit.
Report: 34
